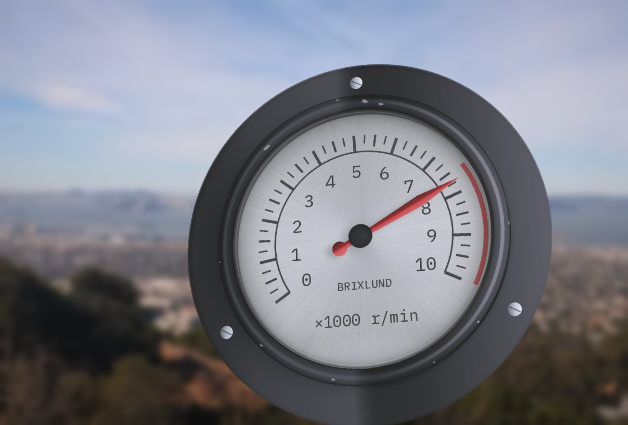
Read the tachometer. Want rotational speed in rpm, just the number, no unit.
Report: 7750
